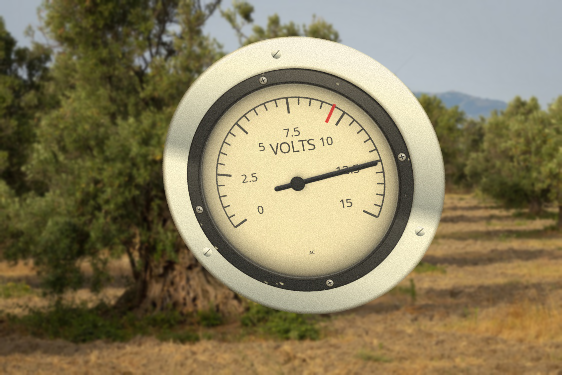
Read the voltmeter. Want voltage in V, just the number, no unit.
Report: 12.5
